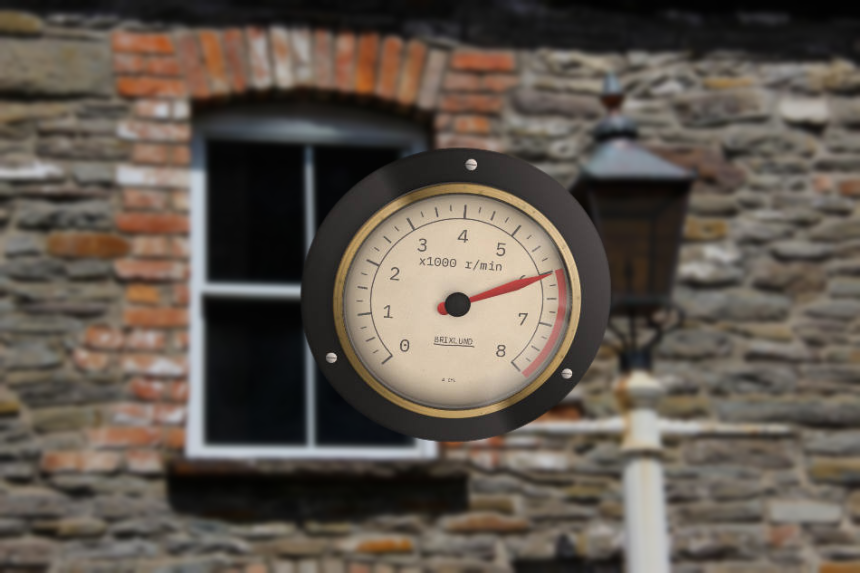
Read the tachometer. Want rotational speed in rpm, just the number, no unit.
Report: 6000
